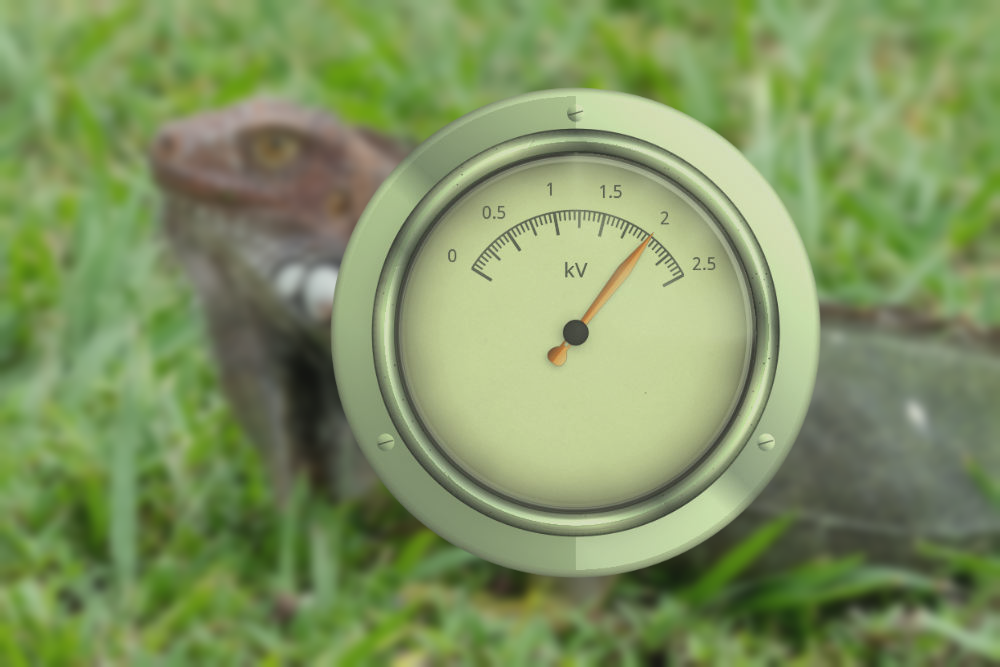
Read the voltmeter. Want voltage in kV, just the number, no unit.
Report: 2
